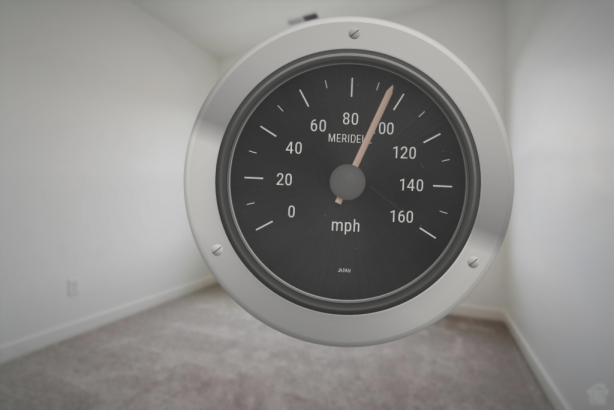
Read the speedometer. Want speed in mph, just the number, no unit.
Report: 95
